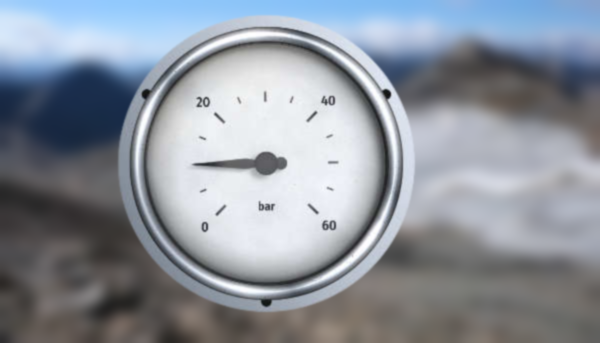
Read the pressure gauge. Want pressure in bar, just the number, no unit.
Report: 10
